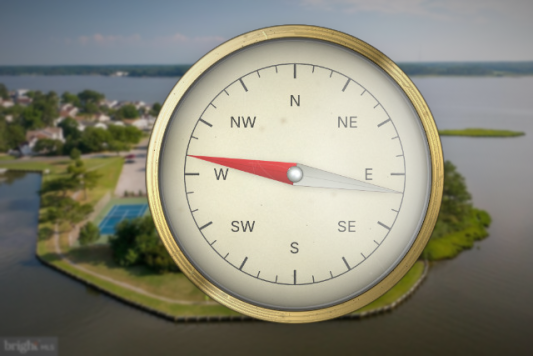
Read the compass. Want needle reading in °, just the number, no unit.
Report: 280
